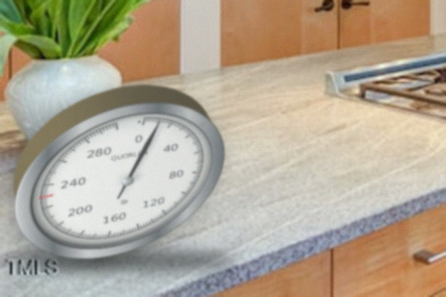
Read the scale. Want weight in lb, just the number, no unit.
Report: 10
